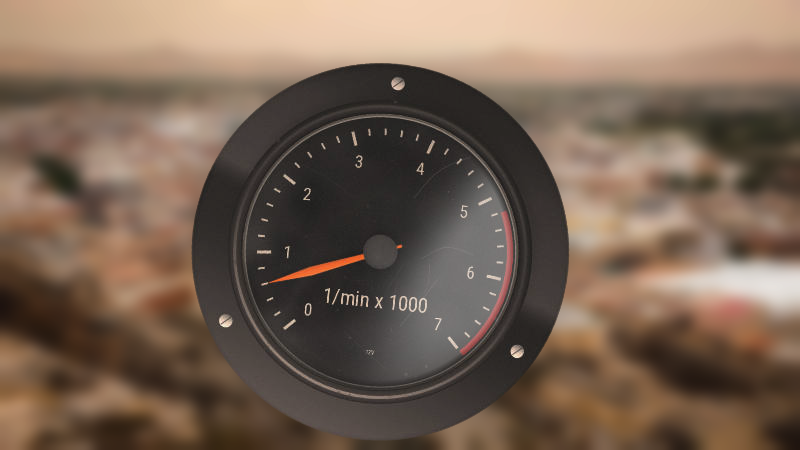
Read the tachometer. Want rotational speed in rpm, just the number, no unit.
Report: 600
